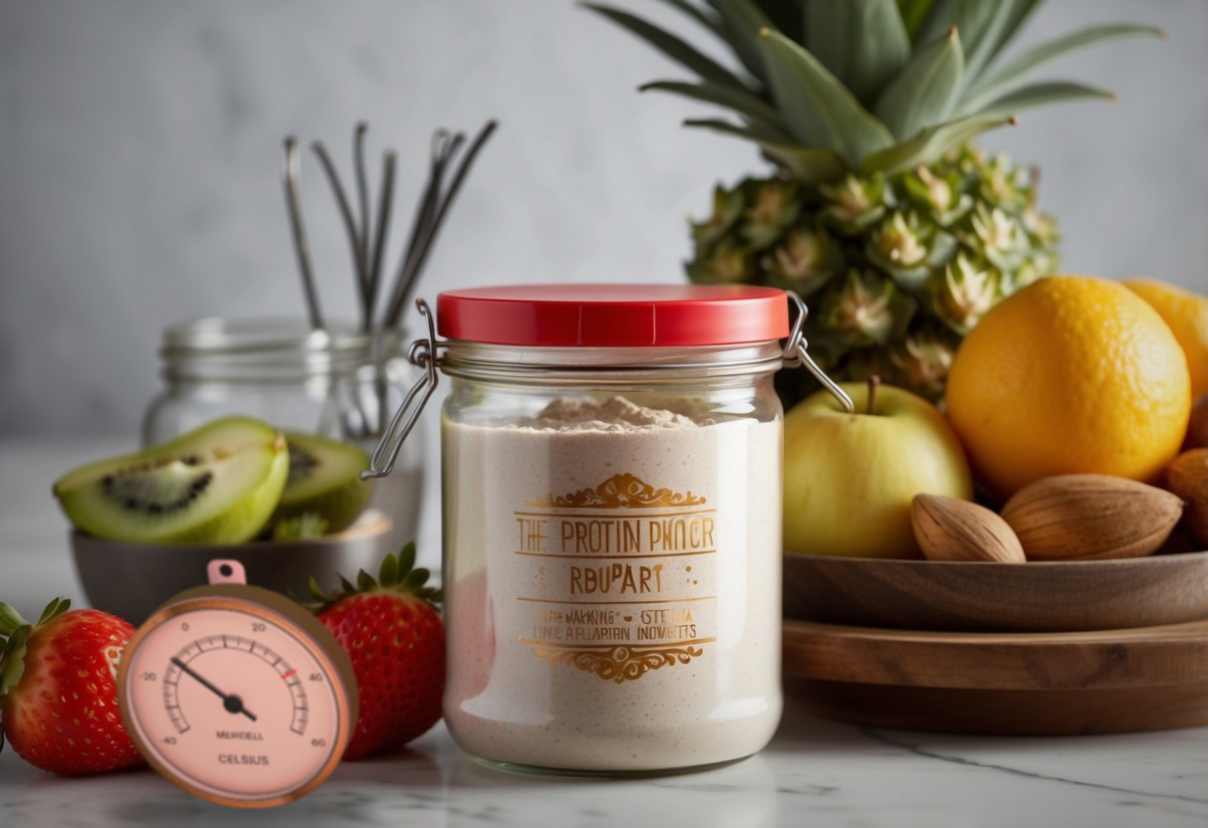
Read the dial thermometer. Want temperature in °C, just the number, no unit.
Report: -10
